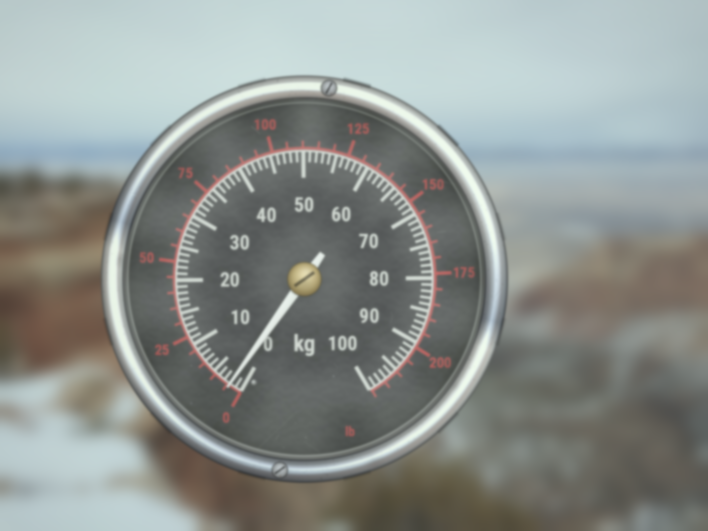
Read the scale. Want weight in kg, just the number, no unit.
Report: 2
